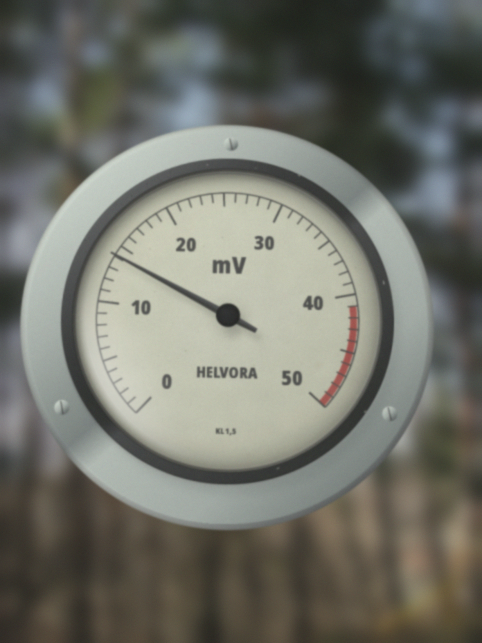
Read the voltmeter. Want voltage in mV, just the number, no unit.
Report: 14
